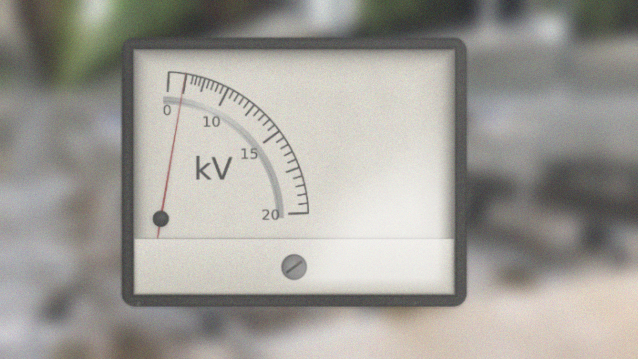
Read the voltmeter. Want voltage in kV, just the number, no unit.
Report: 5
